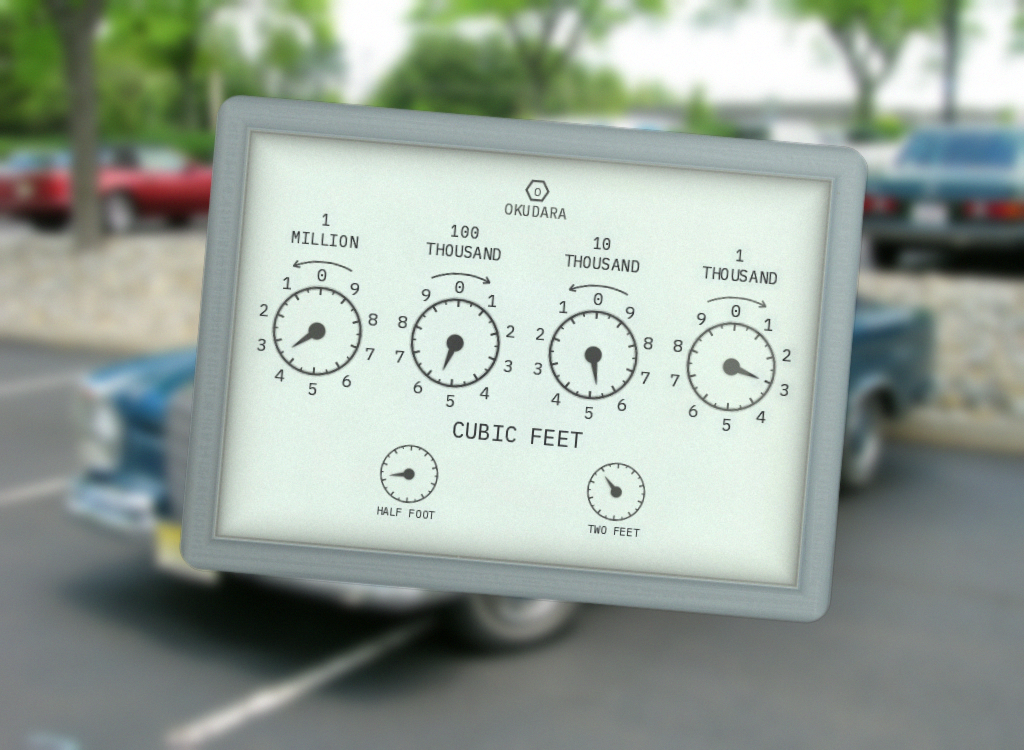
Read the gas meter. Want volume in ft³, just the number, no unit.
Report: 355300
